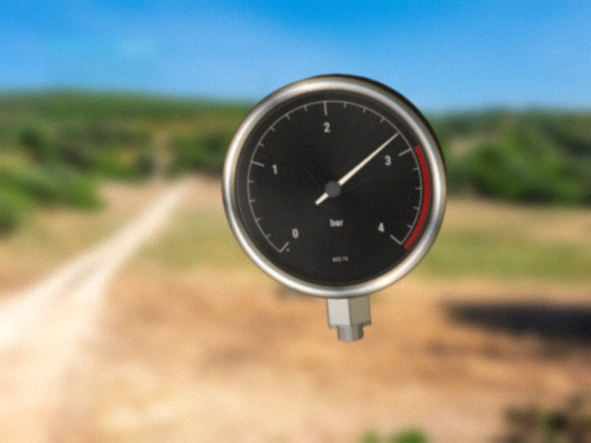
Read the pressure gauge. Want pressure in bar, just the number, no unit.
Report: 2.8
